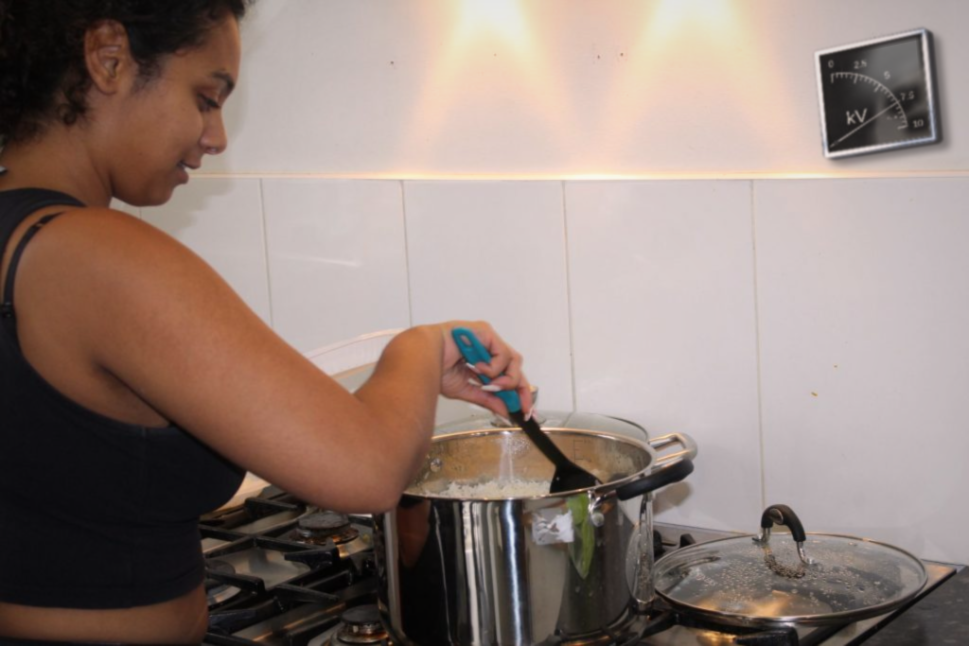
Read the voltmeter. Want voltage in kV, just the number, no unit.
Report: 7.5
